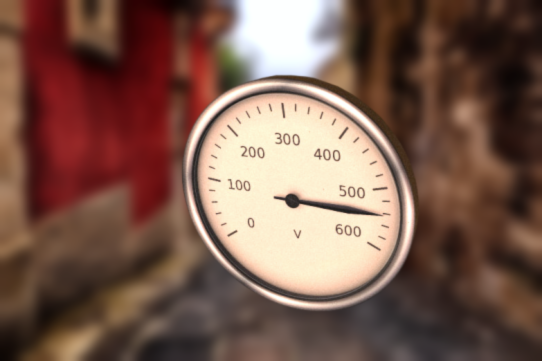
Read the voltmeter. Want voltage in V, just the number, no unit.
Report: 540
